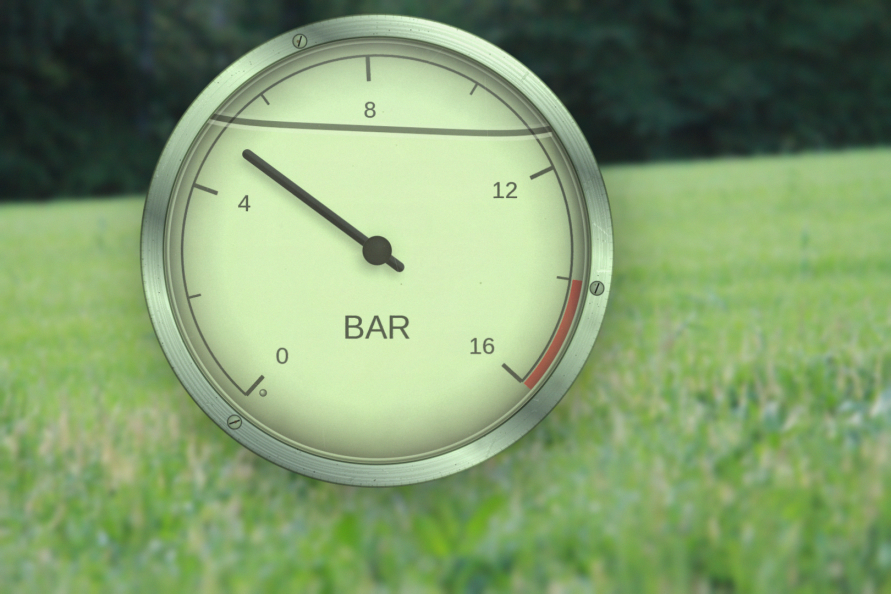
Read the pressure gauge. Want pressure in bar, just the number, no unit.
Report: 5
